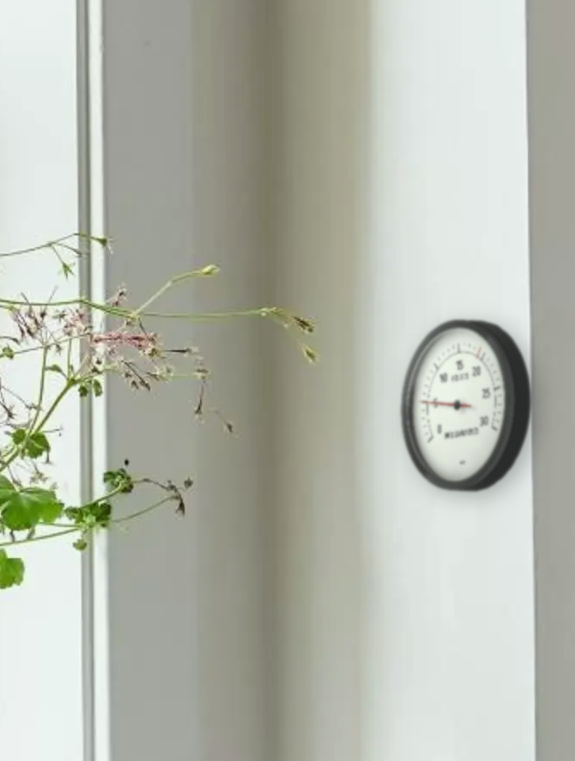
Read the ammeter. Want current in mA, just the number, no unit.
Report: 5
